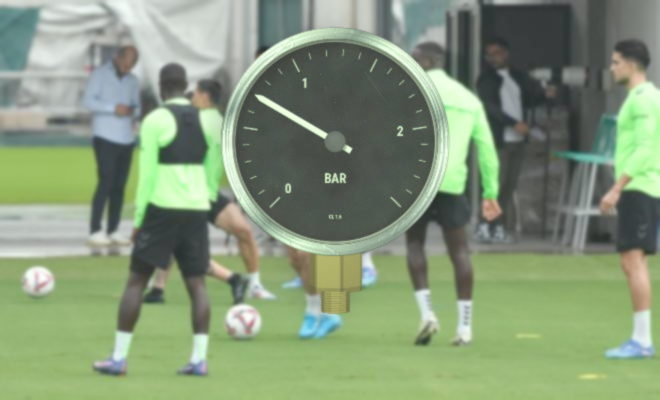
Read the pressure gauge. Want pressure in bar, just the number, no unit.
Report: 0.7
